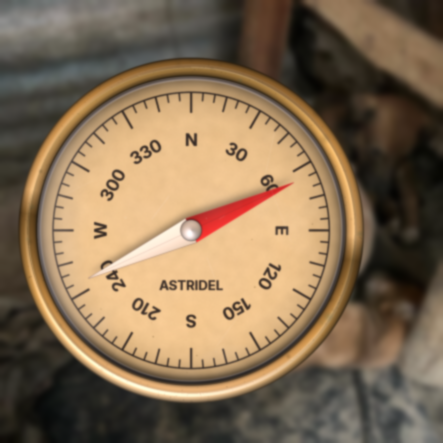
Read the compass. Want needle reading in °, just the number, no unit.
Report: 65
